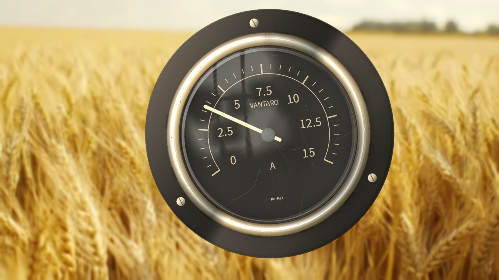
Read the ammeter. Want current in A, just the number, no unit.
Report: 3.75
